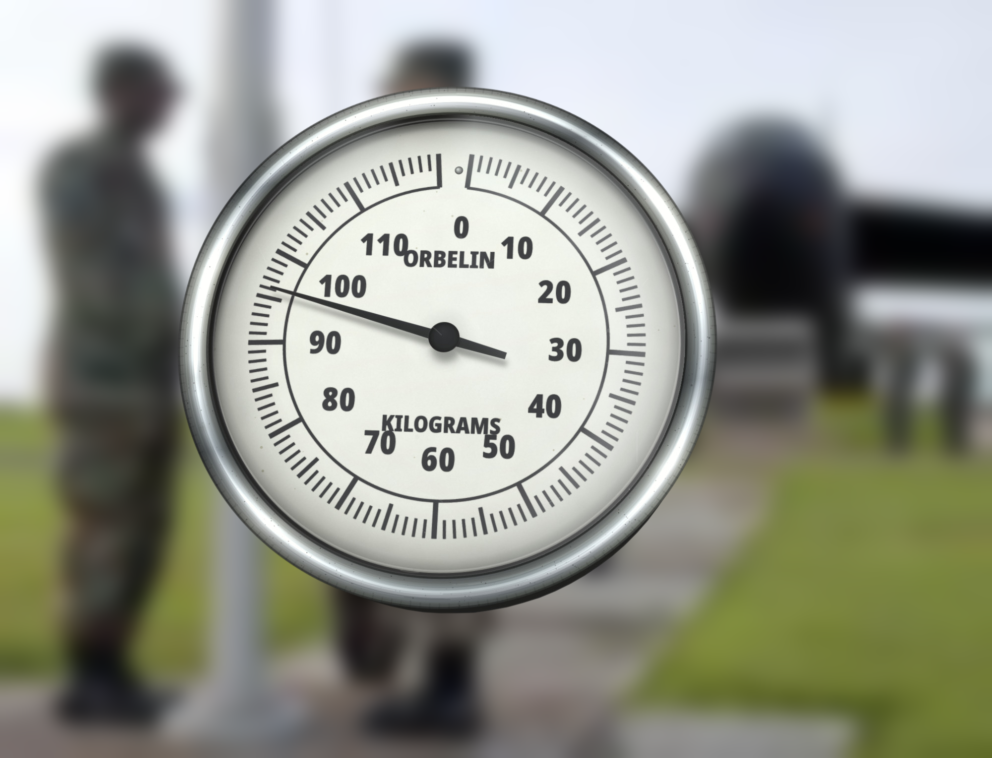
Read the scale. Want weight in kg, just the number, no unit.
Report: 96
